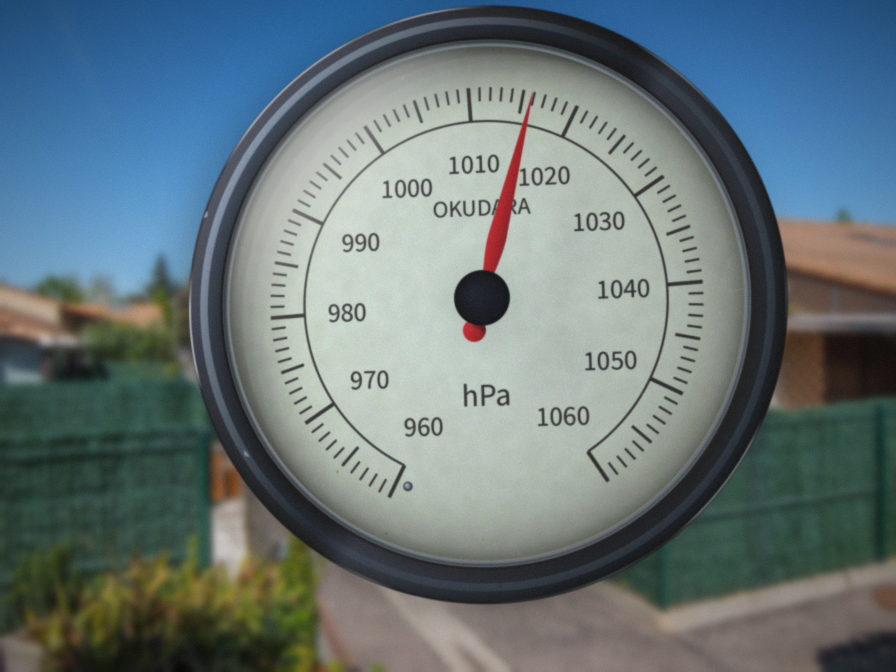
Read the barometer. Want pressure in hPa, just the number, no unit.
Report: 1016
